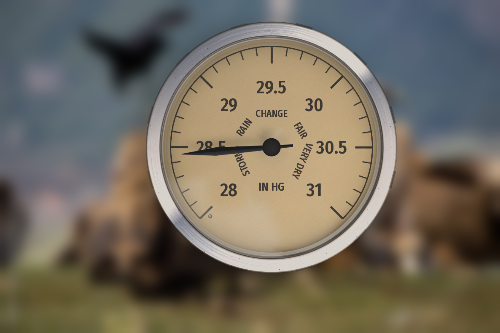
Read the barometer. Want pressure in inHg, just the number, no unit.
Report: 28.45
